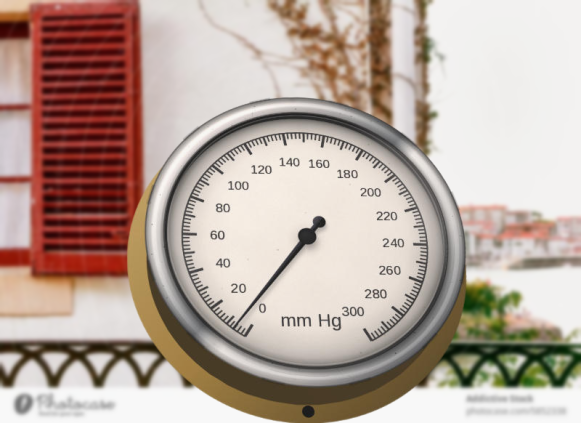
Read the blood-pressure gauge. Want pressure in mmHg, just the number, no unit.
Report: 6
